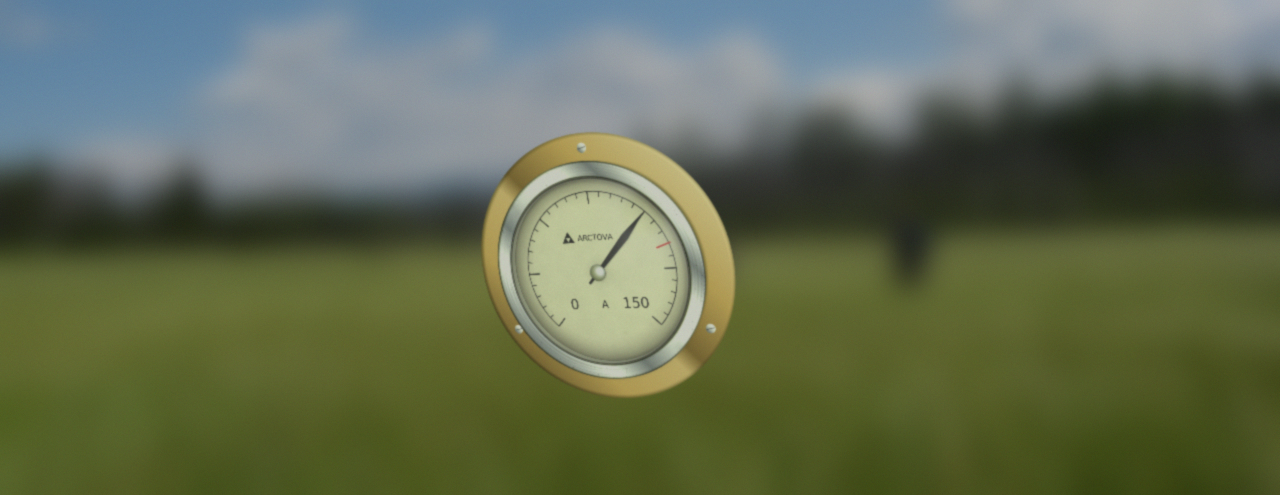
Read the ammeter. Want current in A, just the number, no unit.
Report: 100
